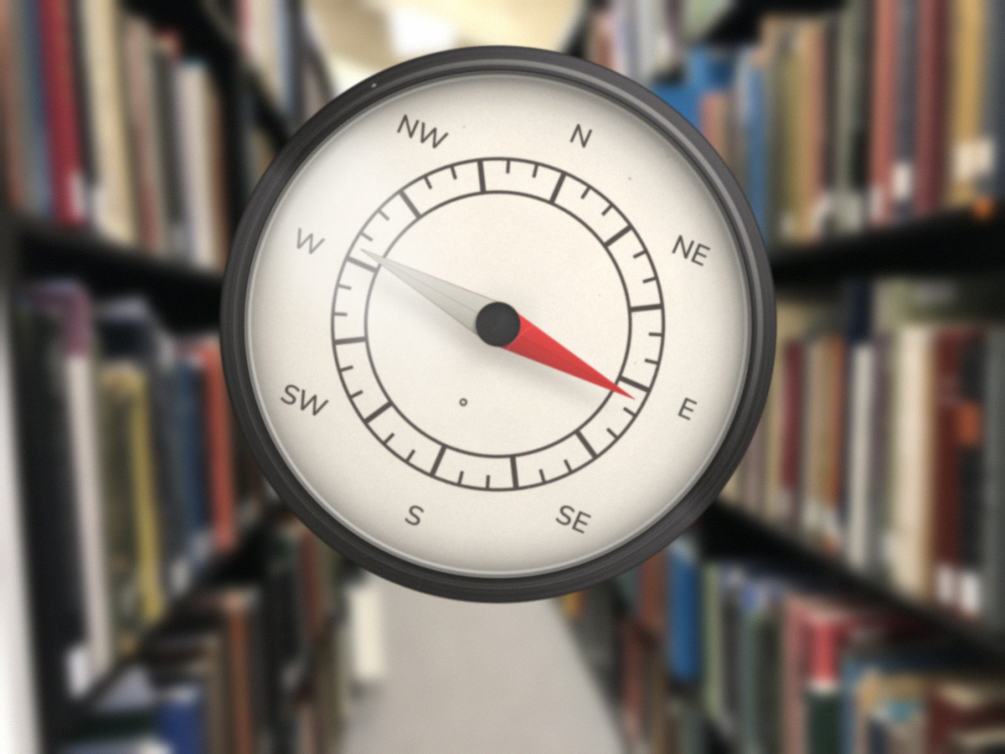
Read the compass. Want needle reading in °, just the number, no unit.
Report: 95
